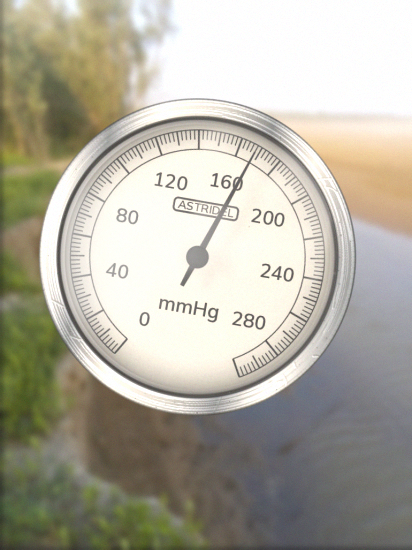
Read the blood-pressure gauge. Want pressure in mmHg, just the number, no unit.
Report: 168
